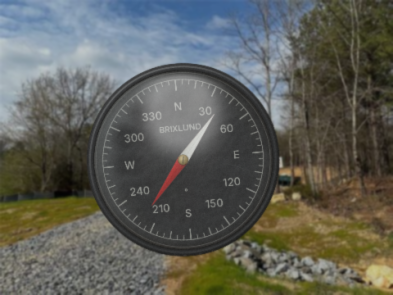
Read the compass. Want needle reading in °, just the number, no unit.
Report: 220
